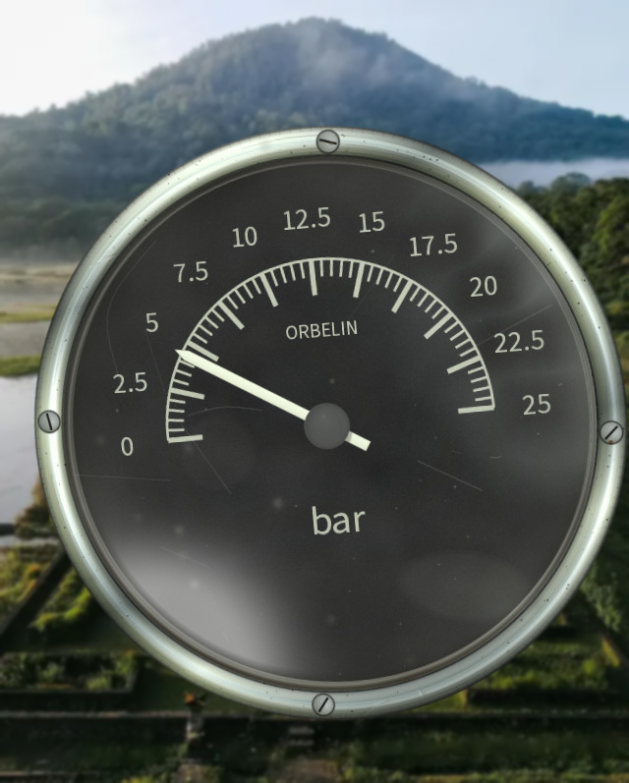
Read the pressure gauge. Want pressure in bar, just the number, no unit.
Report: 4.5
